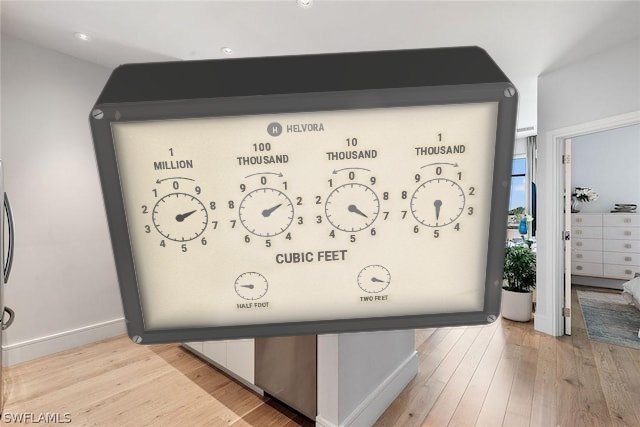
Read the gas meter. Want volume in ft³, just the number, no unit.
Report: 816500
